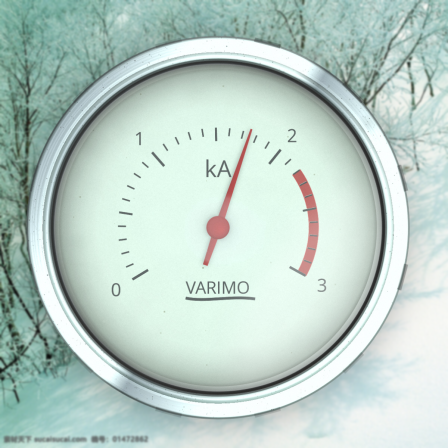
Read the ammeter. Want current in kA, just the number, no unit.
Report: 1.75
